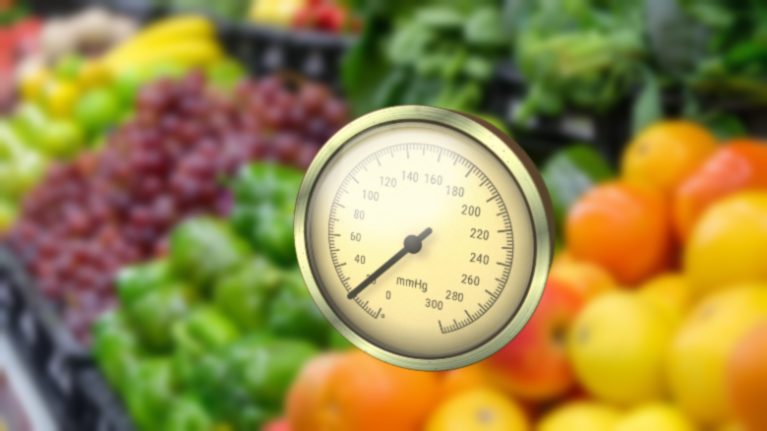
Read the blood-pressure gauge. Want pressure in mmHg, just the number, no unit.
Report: 20
